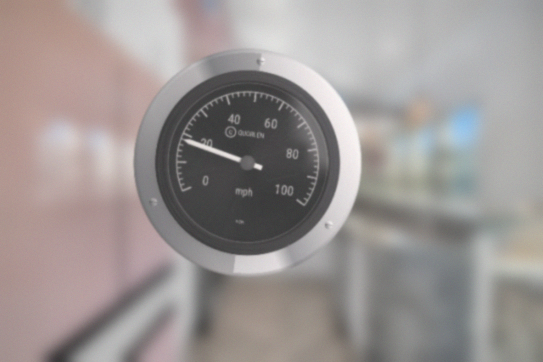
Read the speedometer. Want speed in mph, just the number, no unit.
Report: 18
